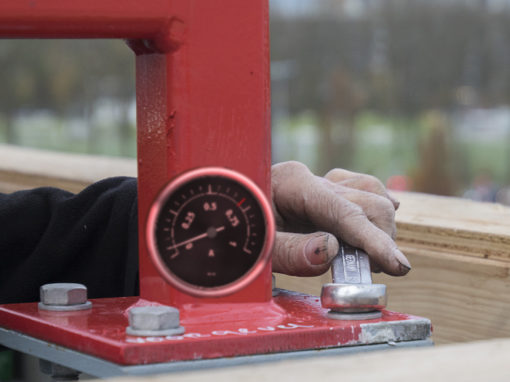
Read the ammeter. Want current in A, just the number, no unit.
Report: 0.05
